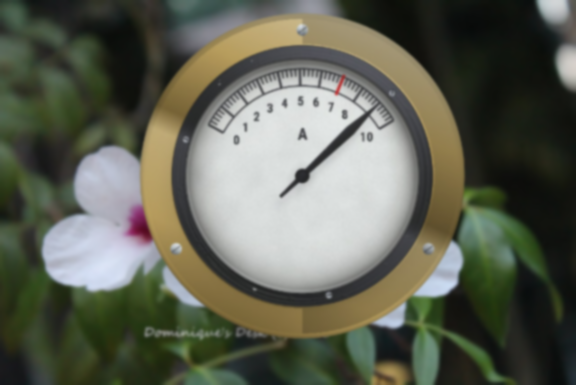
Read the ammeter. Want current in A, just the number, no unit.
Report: 9
